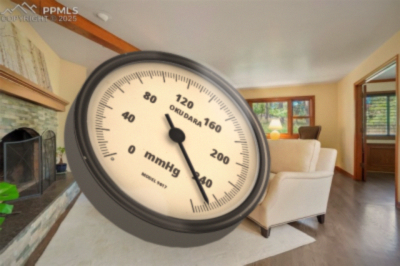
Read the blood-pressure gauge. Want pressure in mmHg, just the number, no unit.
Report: 250
